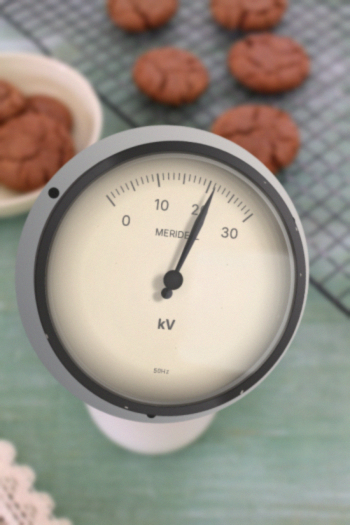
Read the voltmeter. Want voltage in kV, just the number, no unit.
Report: 21
